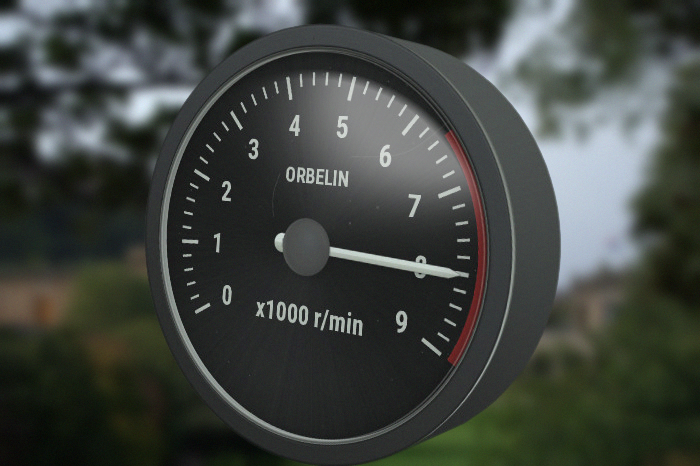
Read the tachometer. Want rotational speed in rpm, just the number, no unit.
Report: 8000
